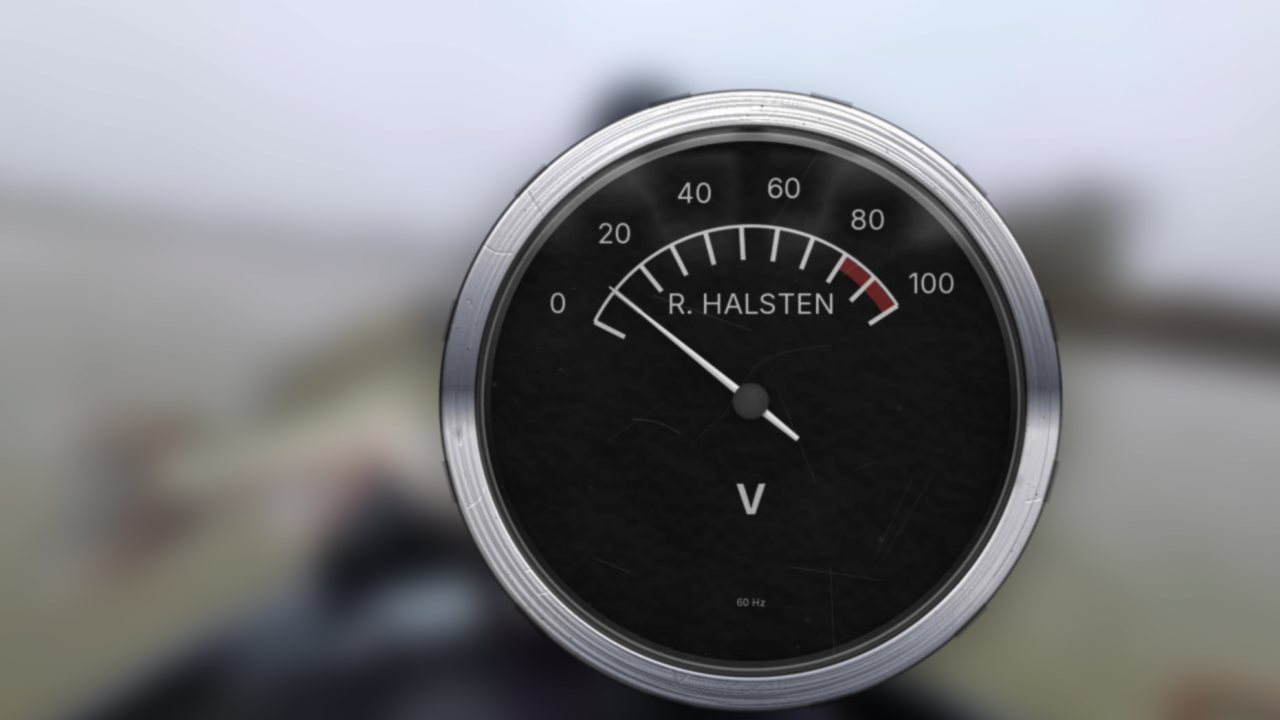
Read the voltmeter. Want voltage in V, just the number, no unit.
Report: 10
